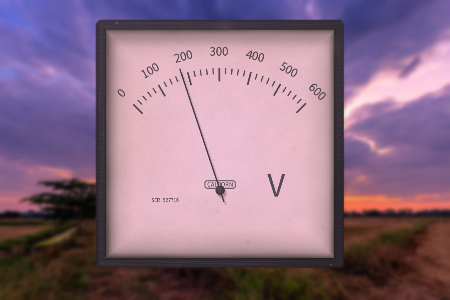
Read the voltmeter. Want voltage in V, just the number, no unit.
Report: 180
